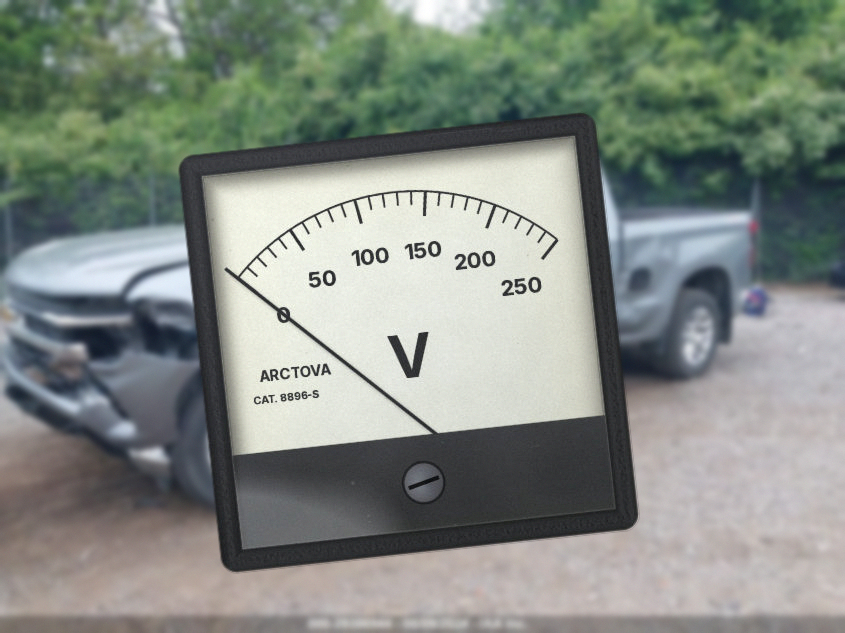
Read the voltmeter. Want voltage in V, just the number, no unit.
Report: 0
